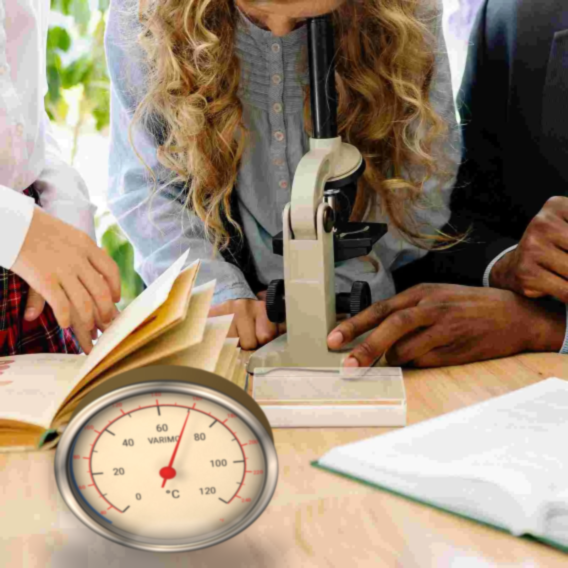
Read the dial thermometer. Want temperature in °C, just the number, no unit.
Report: 70
